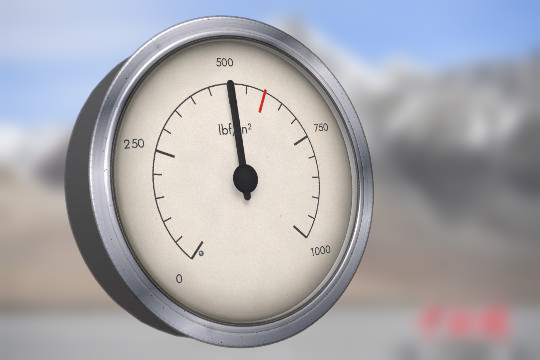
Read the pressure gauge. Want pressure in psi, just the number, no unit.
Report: 500
